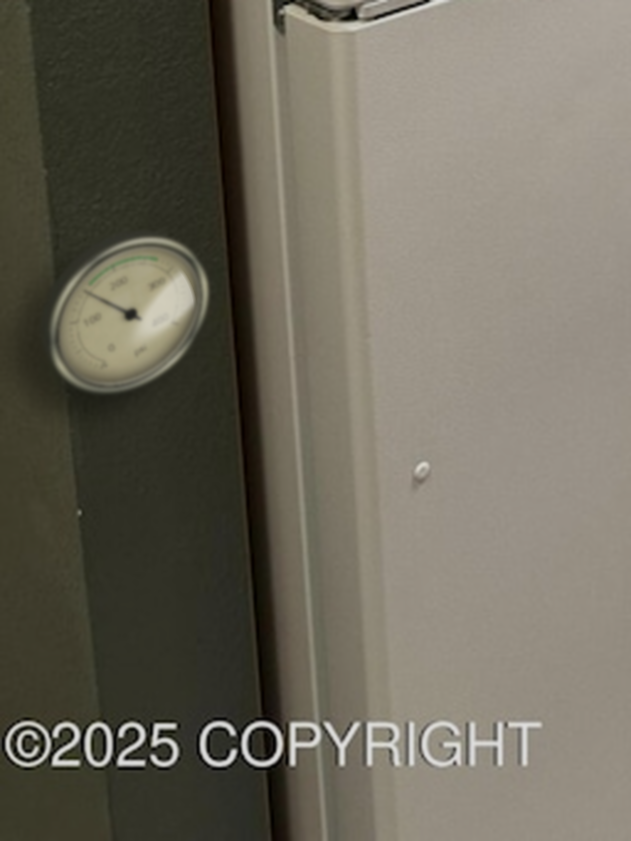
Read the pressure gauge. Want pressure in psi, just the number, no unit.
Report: 150
